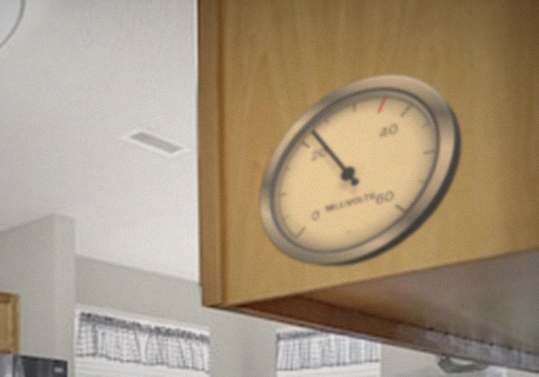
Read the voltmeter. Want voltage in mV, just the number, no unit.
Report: 22.5
